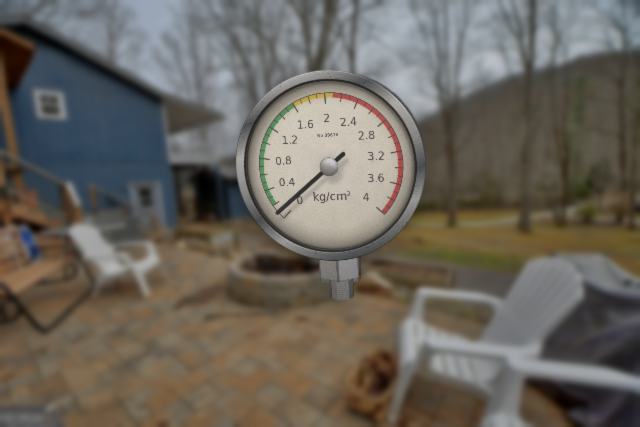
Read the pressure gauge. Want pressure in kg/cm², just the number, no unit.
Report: 0.1
